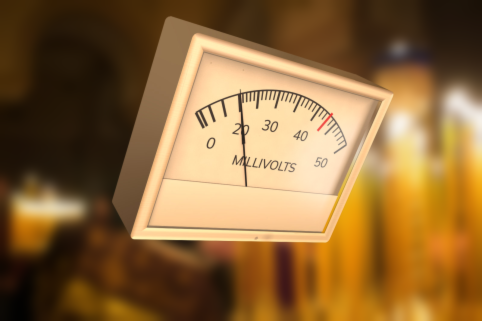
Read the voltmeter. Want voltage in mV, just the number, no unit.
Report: 20
